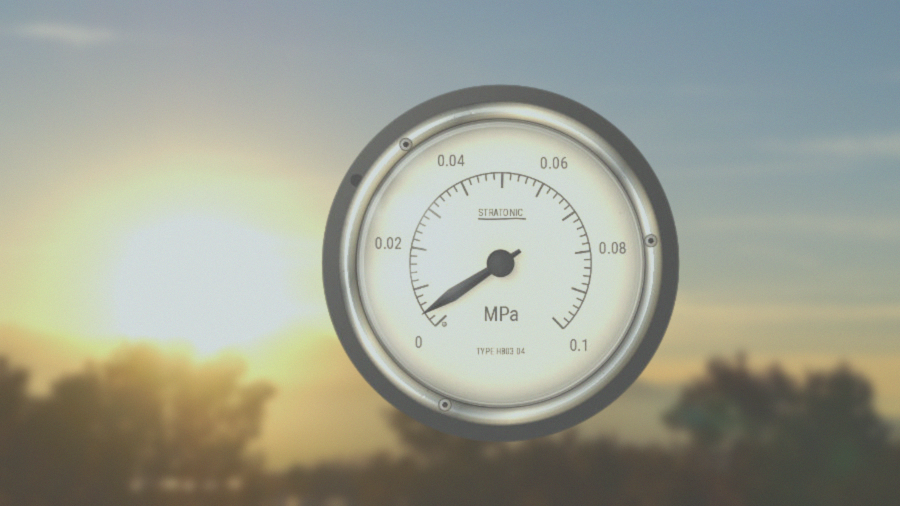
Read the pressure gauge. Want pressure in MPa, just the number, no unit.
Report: 0.004
